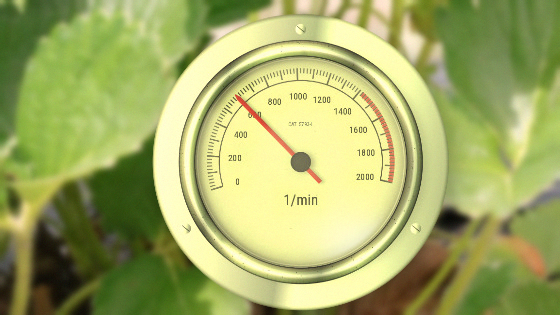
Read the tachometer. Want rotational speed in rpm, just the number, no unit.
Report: 600
